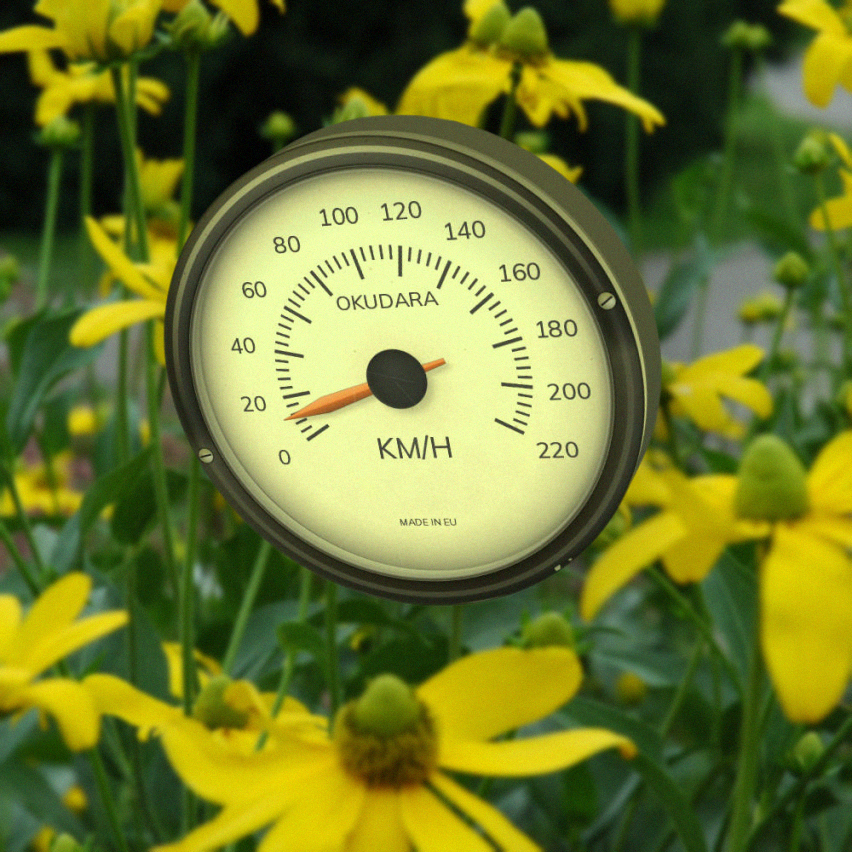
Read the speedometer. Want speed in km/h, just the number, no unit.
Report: 12
